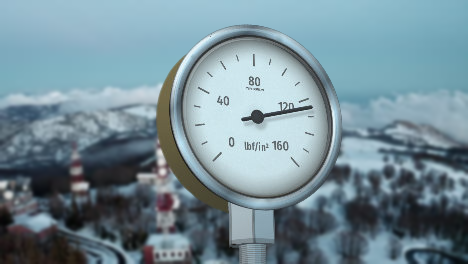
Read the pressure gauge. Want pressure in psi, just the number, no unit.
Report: 125
